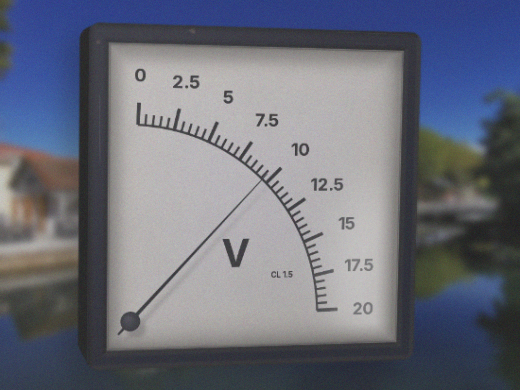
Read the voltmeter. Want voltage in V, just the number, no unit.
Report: 9.5
